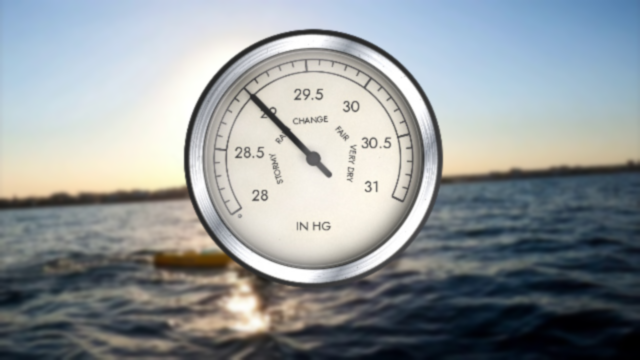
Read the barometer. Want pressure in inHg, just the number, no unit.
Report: 29
